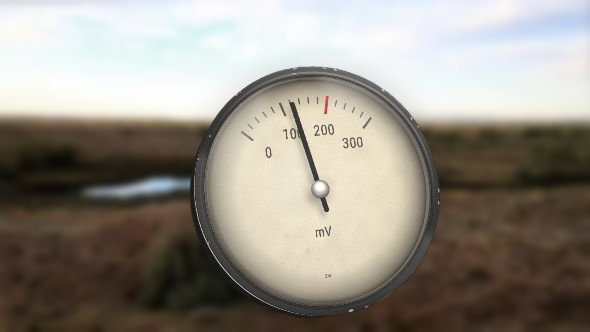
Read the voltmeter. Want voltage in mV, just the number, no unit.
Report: 120
